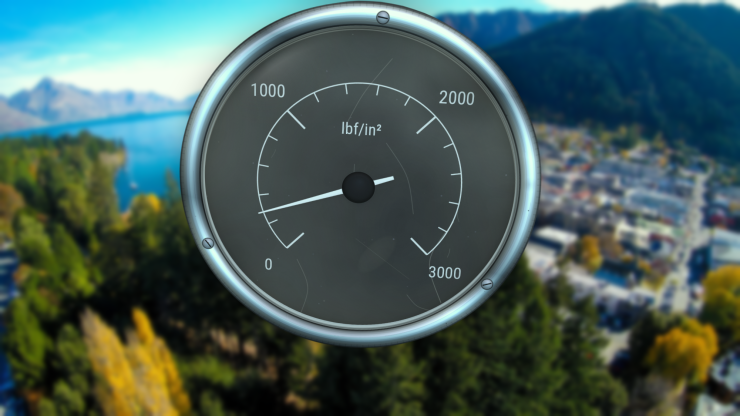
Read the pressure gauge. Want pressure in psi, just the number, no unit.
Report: 300
